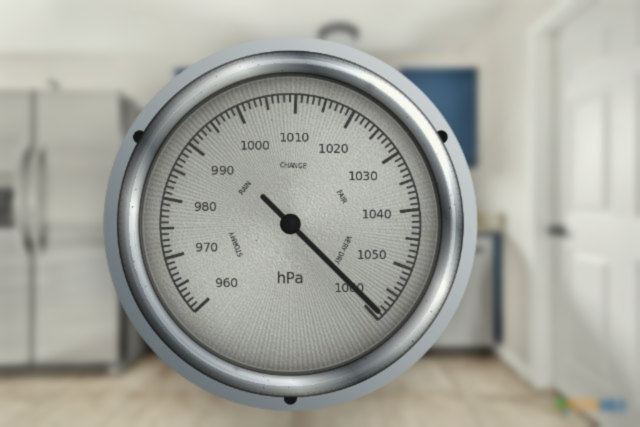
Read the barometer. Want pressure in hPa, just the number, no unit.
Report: 1059
